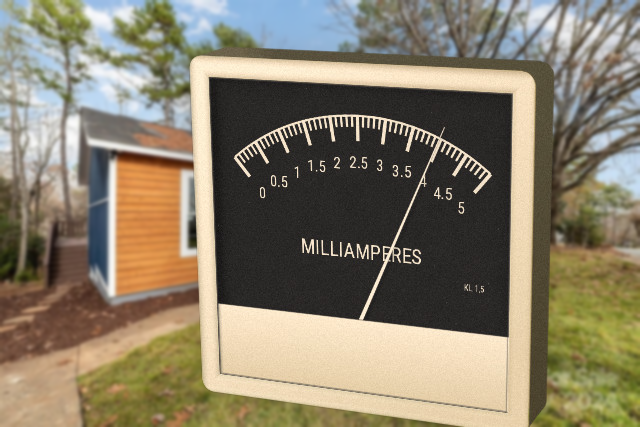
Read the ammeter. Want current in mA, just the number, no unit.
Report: 4
